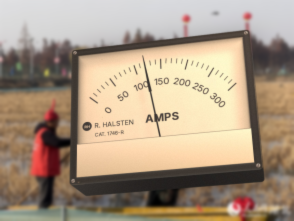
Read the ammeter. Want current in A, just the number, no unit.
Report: 120
